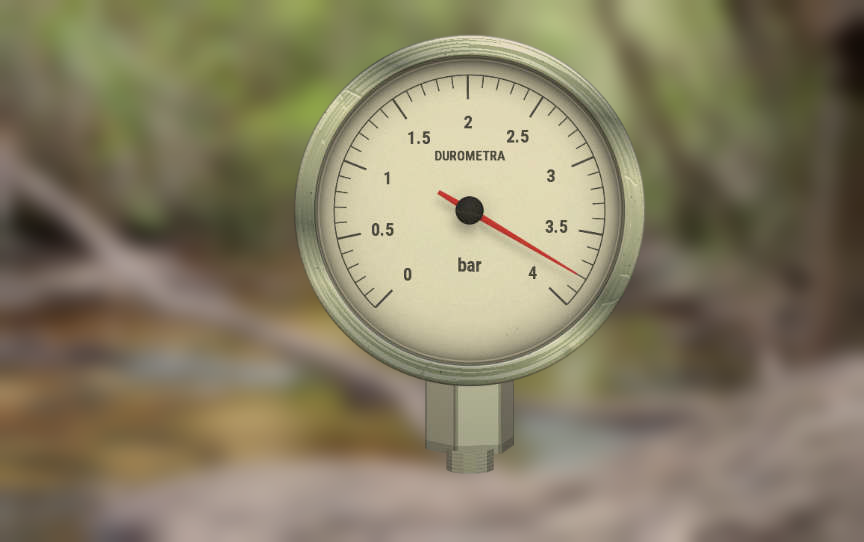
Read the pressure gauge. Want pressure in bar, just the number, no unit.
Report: 3.8
